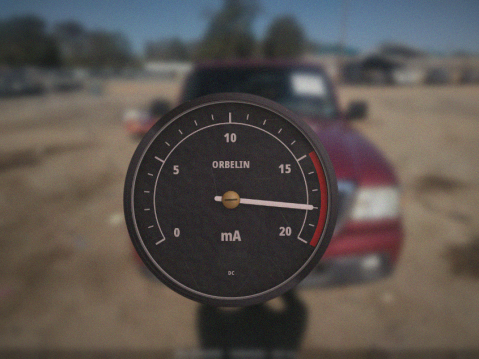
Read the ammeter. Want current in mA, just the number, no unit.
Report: 18
